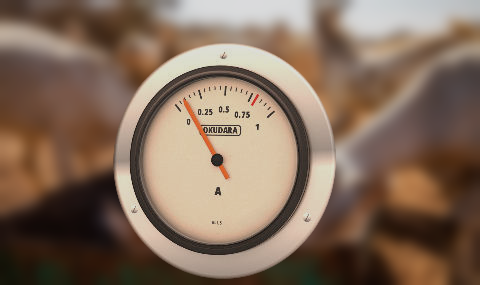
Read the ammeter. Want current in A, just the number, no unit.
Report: 0.1
